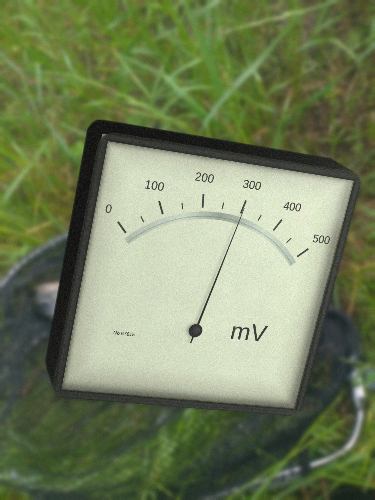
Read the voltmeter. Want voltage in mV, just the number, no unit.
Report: 300
